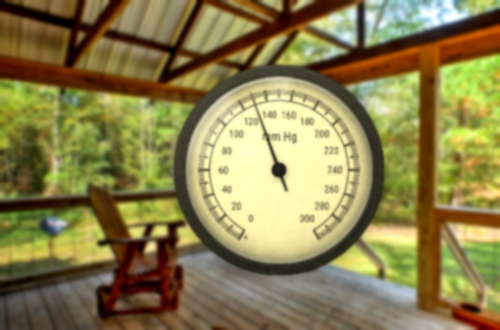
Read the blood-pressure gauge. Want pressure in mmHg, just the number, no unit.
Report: 130
